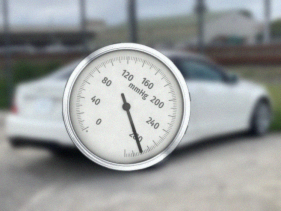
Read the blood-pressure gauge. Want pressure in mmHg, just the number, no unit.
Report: 280
